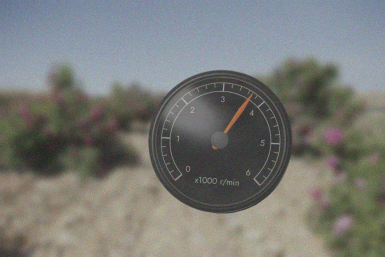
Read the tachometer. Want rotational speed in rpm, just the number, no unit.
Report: 3700
